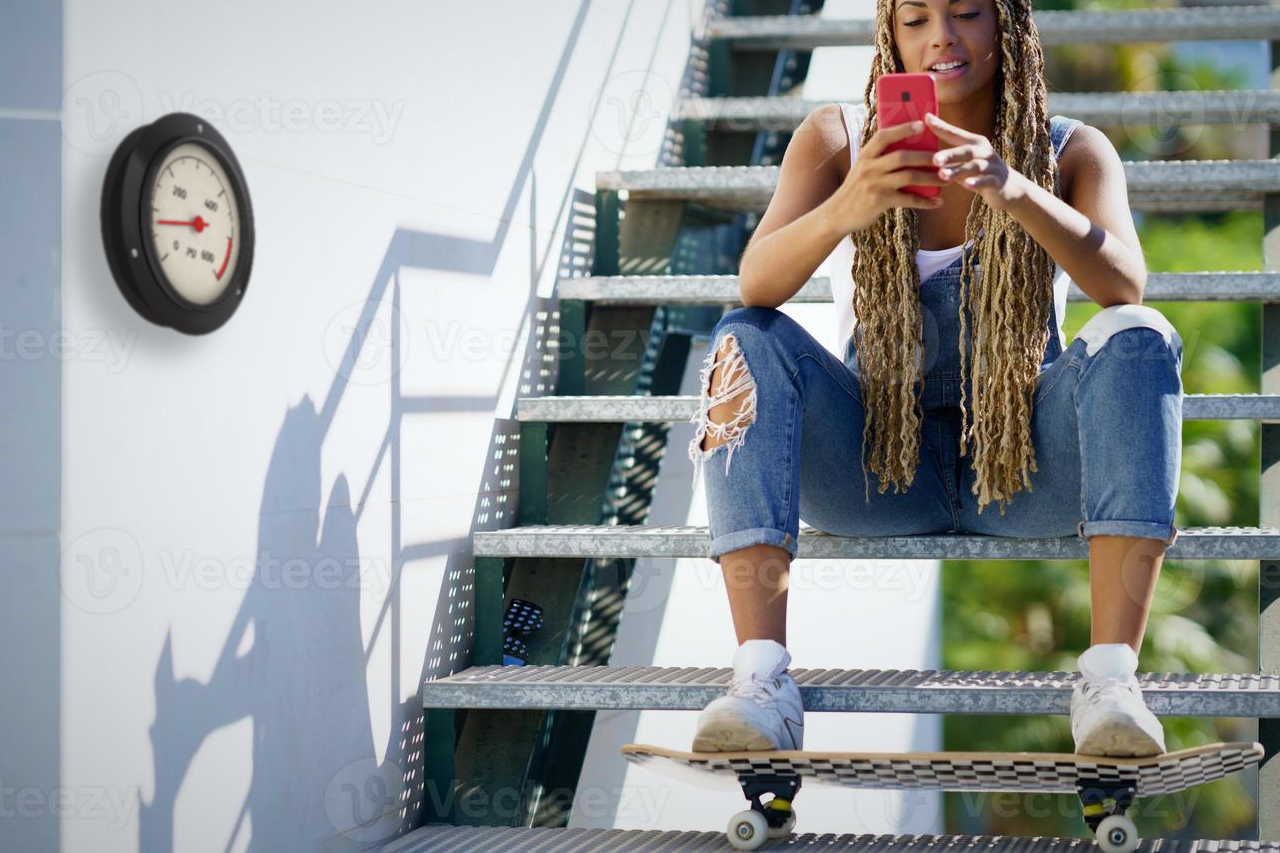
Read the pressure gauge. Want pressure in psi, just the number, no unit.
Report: 75
